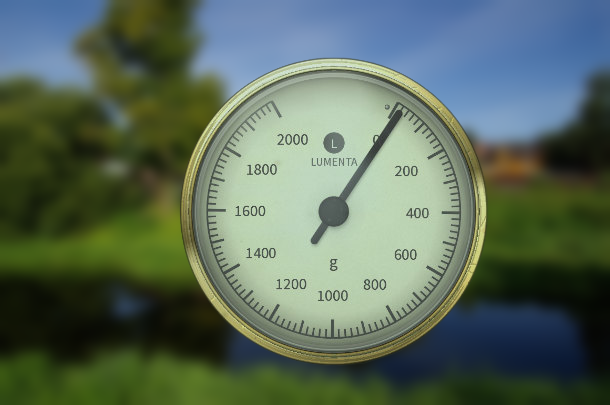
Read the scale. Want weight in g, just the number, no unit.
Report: 20
